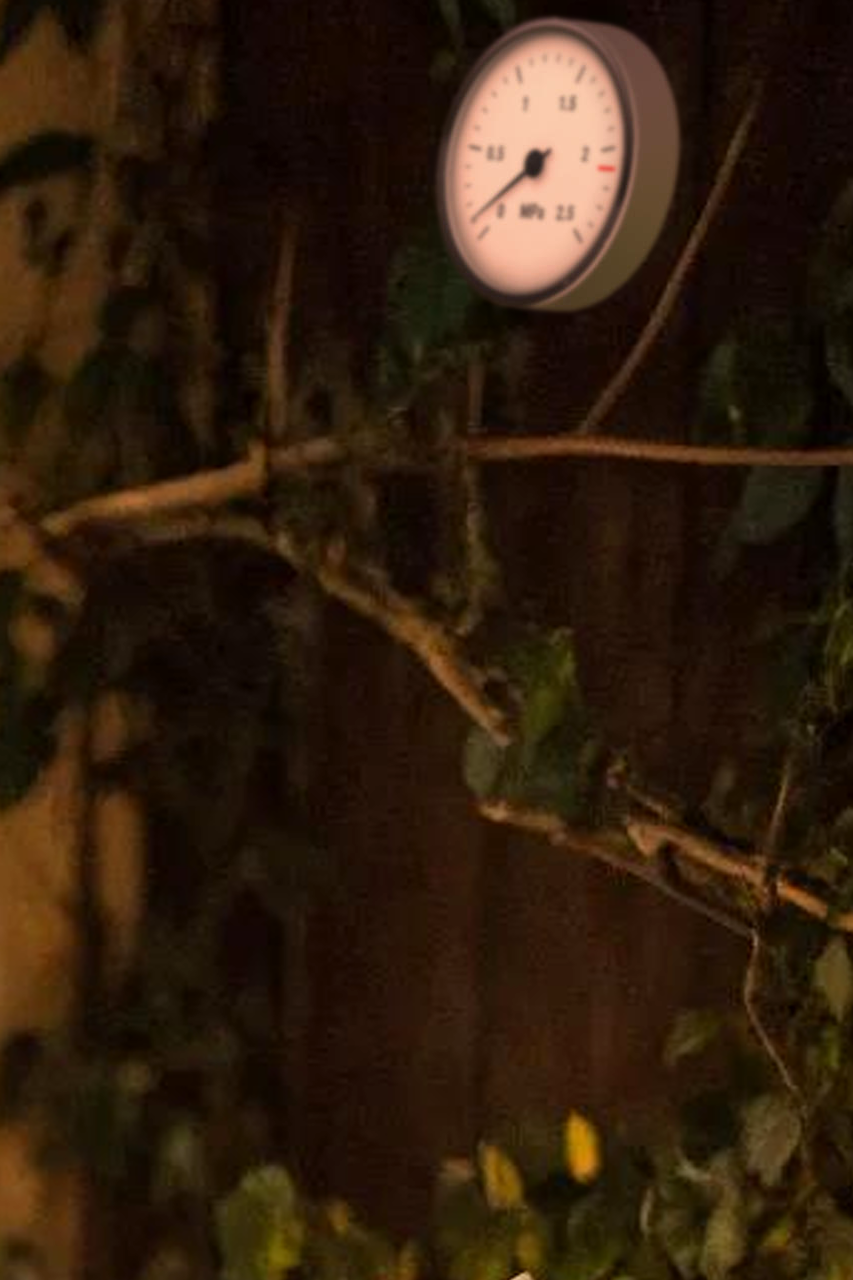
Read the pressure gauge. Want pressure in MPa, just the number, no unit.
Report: 0.1
